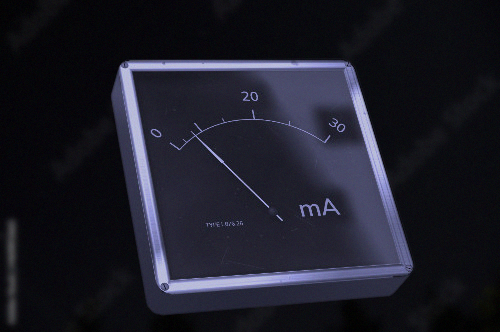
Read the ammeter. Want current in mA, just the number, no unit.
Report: 7.5
